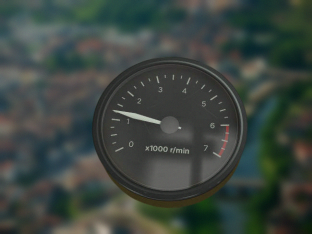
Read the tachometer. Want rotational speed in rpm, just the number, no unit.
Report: 1250
